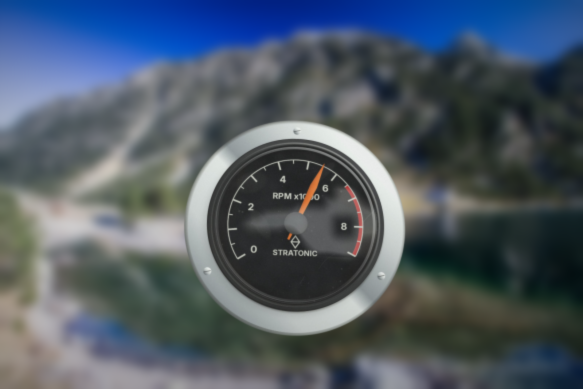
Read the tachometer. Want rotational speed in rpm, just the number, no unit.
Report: 5500
